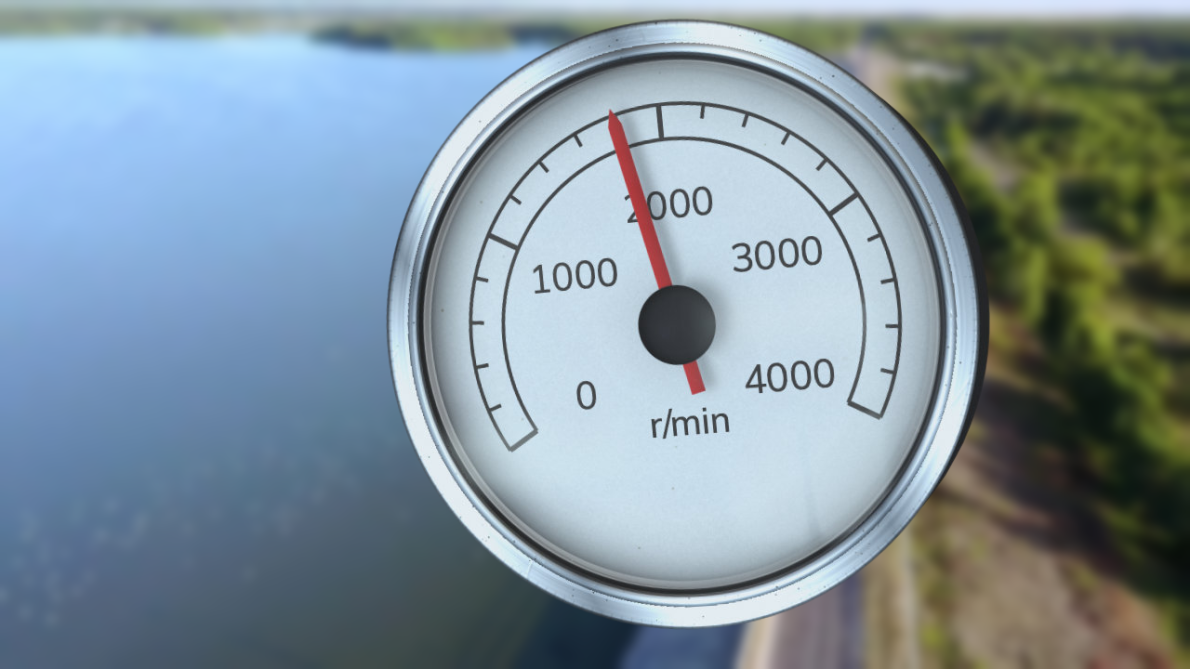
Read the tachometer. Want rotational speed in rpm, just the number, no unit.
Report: 1800
